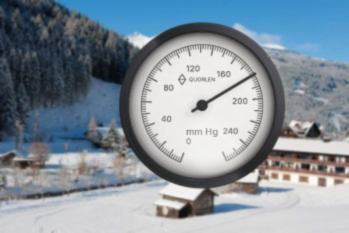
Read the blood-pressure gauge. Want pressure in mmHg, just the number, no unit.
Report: 180
